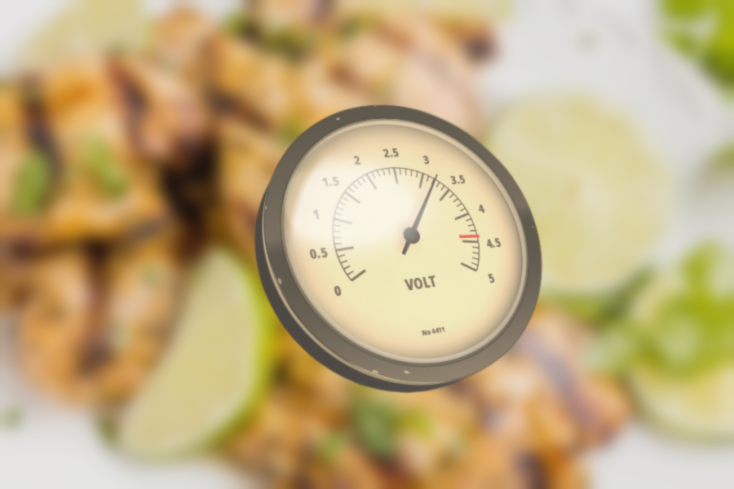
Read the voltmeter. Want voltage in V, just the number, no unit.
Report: 3.2
